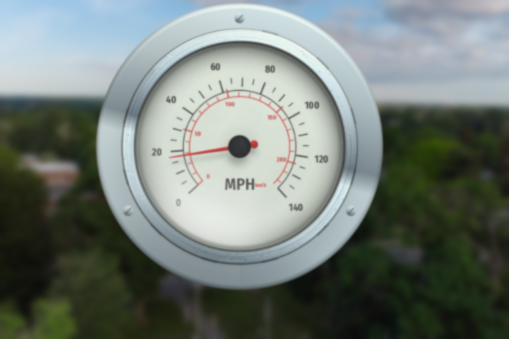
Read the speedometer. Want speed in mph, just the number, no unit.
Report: 17.5
